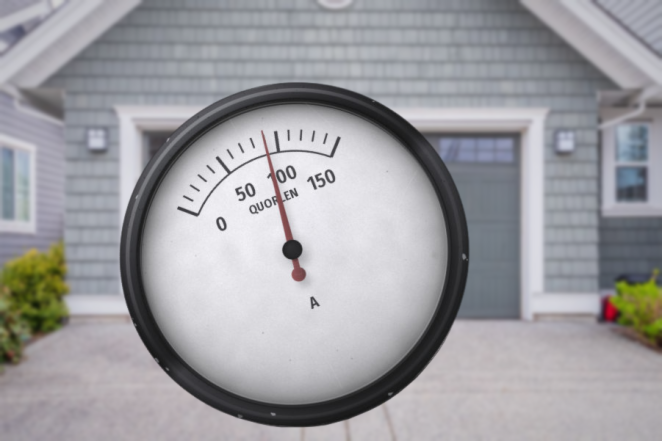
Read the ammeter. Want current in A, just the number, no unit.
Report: 90
